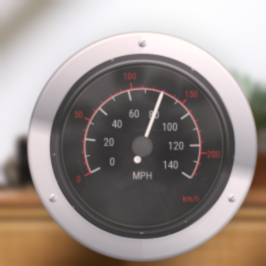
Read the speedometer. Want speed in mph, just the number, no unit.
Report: 80
